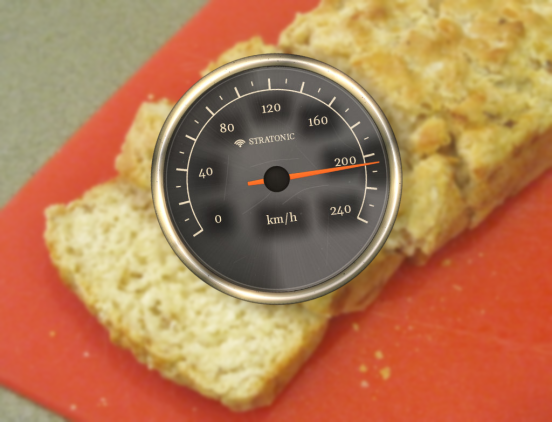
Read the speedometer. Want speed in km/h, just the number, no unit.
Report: 205
